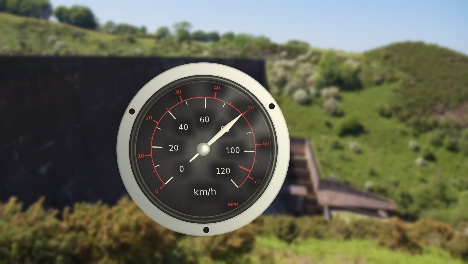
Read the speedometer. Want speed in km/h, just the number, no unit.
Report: 80
